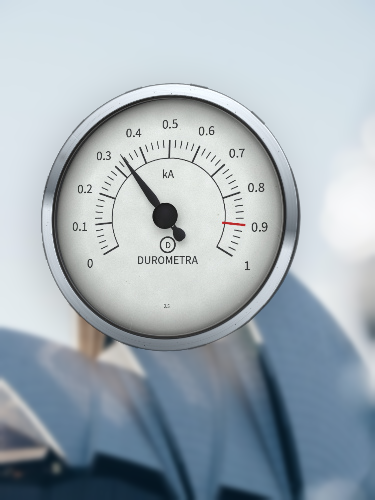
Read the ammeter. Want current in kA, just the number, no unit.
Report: 0.34
